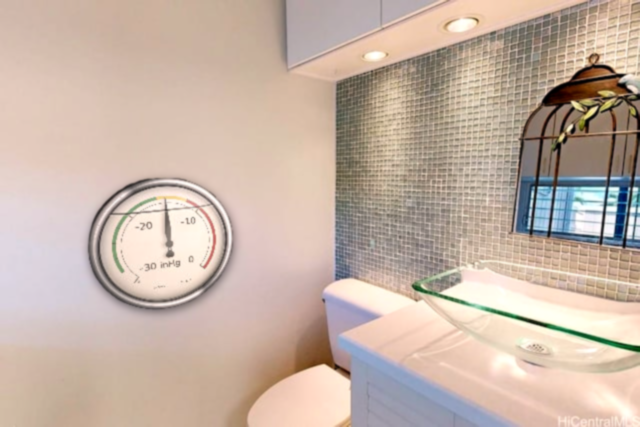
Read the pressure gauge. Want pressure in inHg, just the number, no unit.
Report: -15
